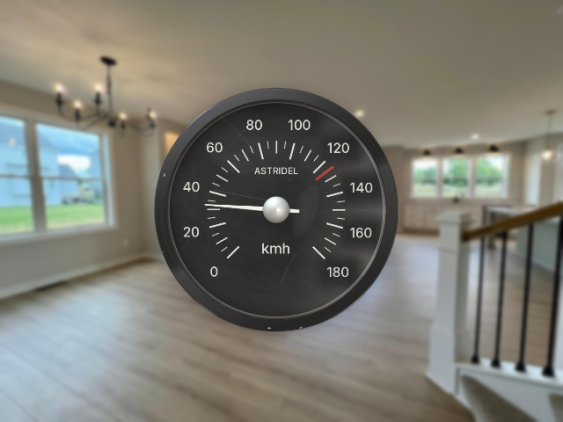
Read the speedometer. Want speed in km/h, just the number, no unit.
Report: 32.5
